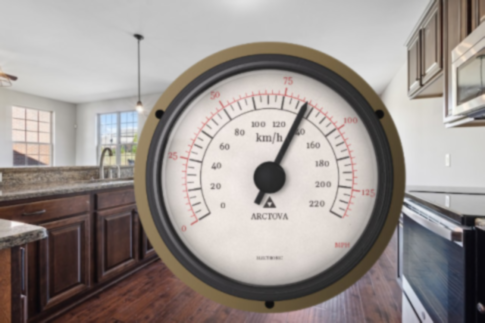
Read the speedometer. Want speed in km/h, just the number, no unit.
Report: 135
